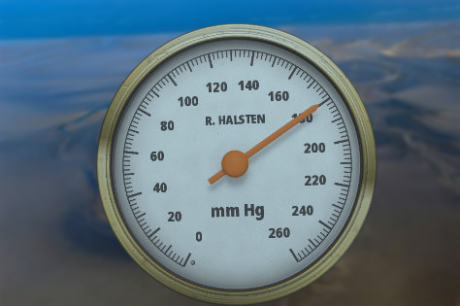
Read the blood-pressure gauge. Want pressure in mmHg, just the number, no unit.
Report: 180
